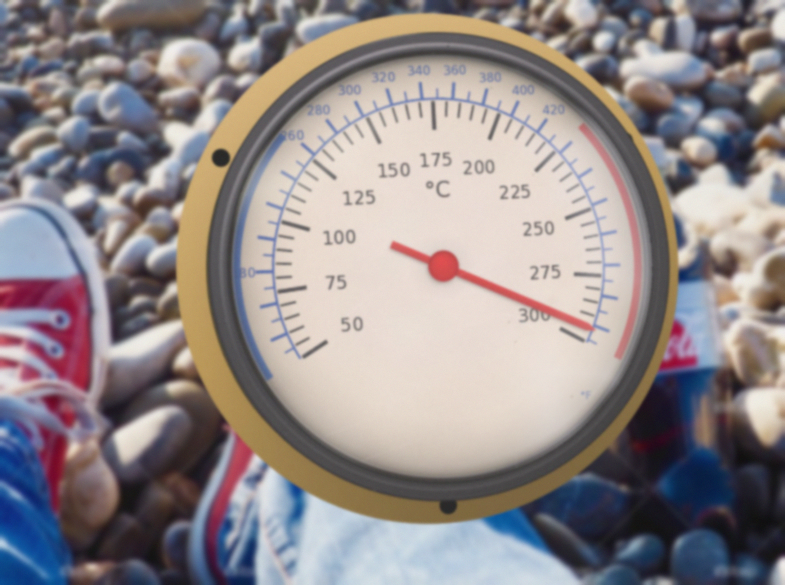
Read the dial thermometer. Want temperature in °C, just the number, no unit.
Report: 295
